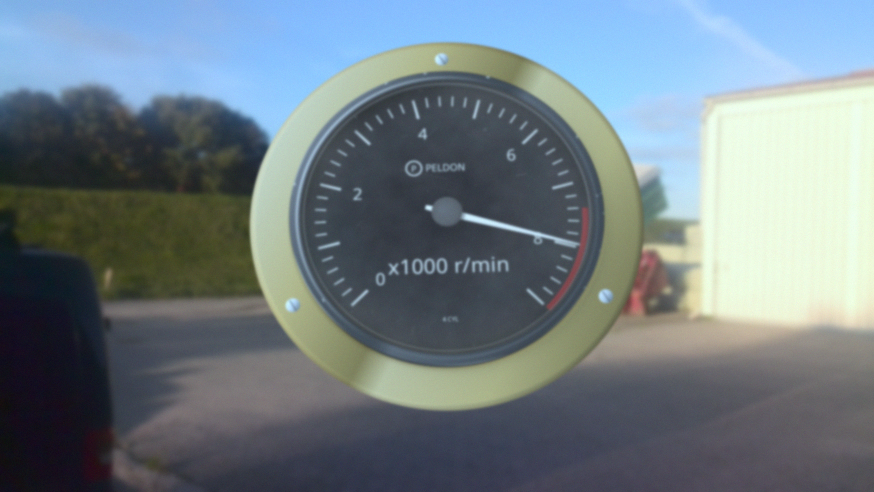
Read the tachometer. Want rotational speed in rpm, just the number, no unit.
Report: 8000
